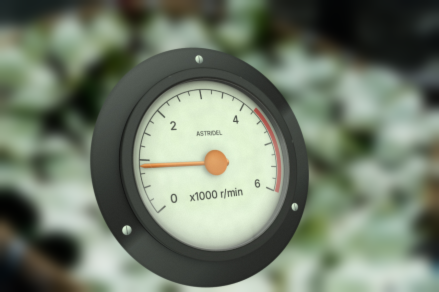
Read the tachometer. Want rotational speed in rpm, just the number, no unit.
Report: 875
